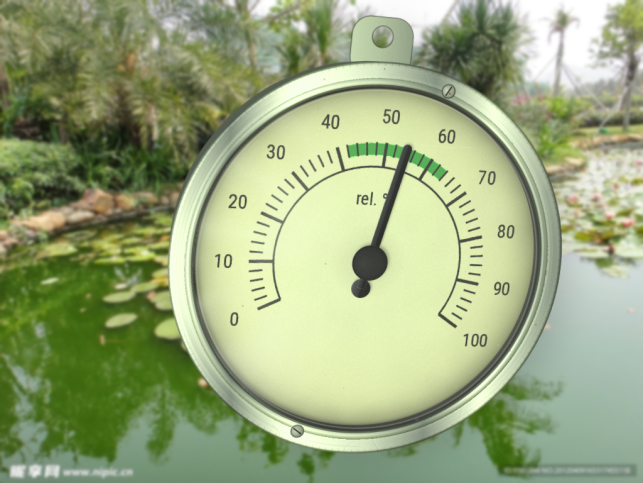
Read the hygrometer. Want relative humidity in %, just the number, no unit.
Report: 54
